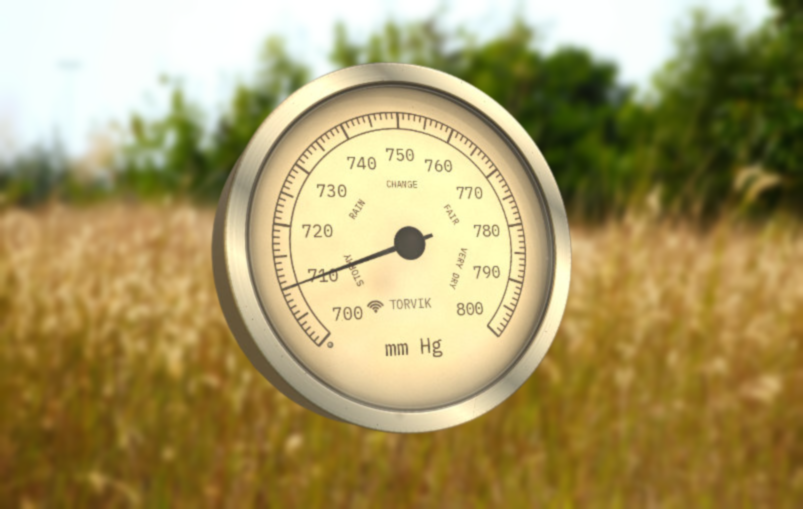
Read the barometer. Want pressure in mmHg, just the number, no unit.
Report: 710
